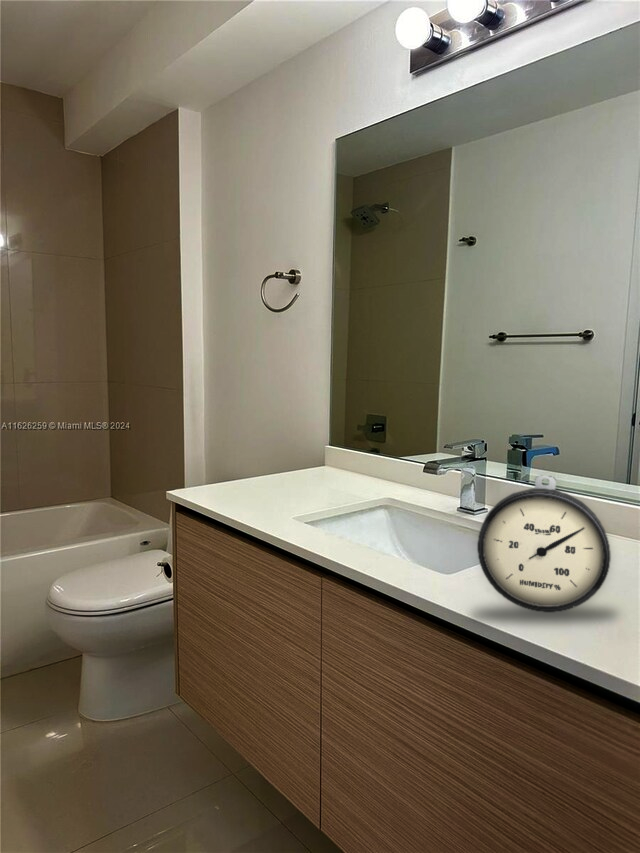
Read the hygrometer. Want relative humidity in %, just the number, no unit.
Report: 70
